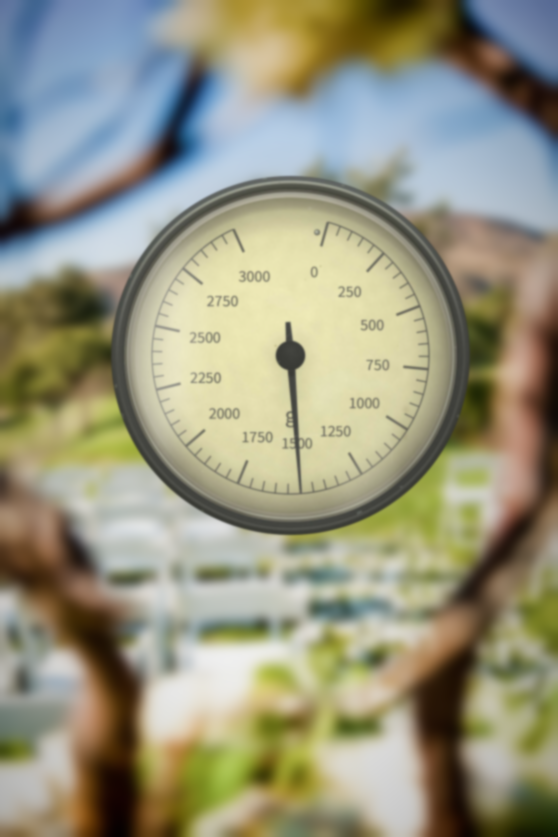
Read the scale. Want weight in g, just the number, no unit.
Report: 1500
